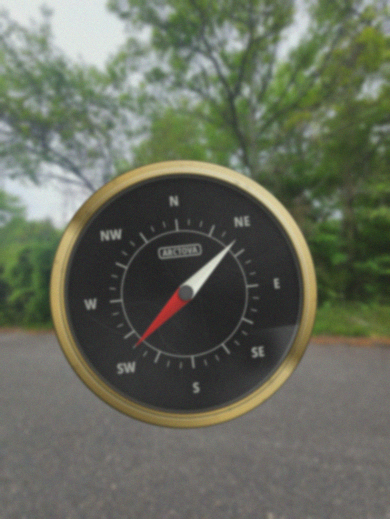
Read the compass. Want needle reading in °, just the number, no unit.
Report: 230
